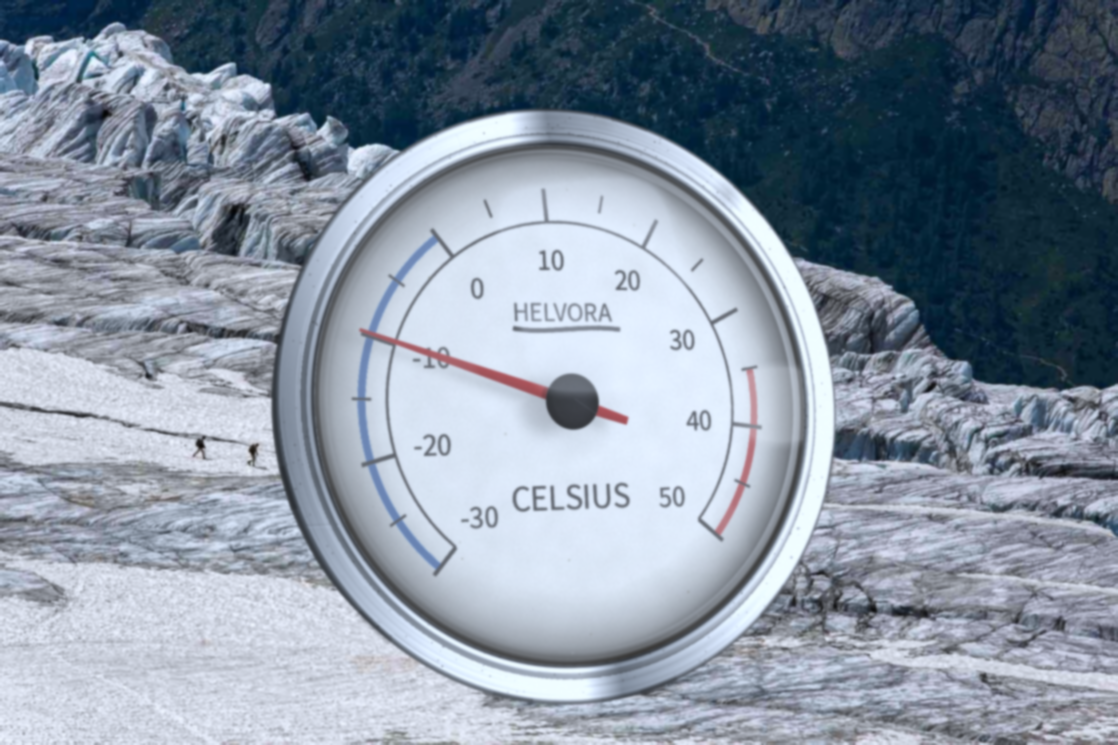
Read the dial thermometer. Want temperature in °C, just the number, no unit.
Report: -10
